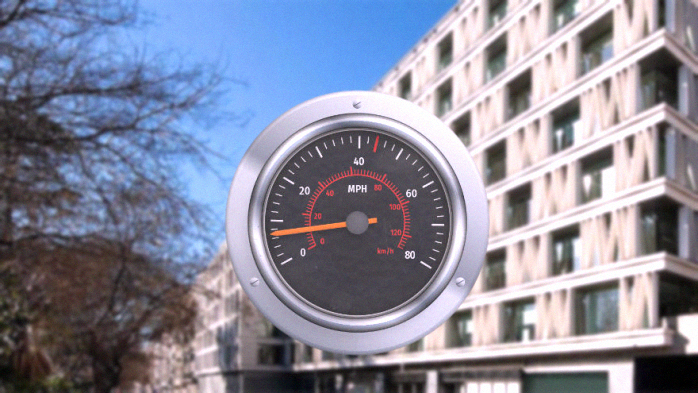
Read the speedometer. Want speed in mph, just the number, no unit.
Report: 7
